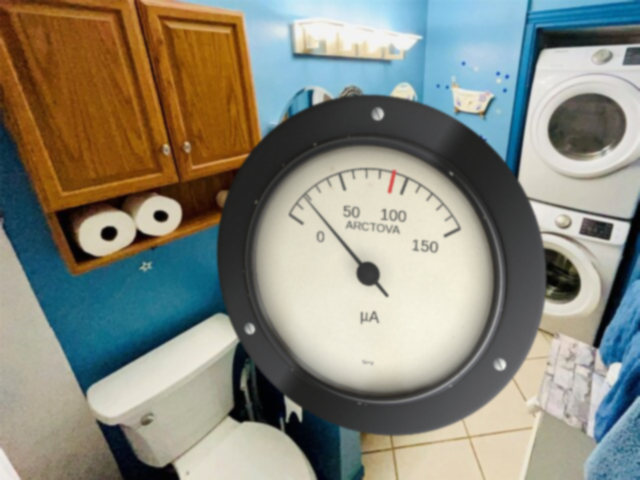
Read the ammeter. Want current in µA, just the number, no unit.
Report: 20
